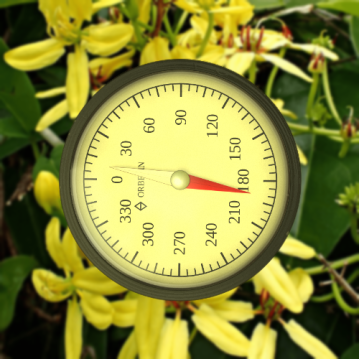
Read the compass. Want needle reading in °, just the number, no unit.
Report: 190
